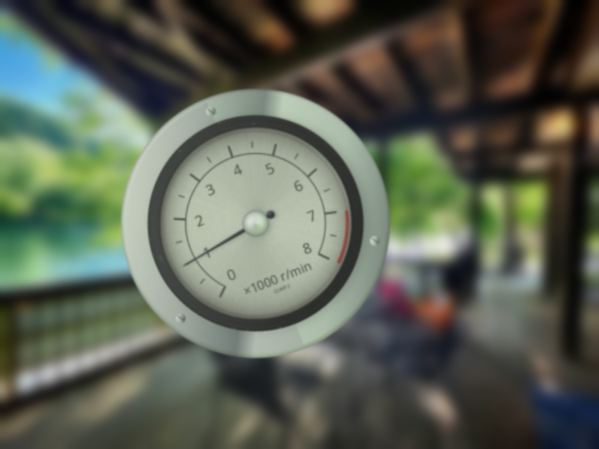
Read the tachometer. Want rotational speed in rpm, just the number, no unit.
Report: 1000
